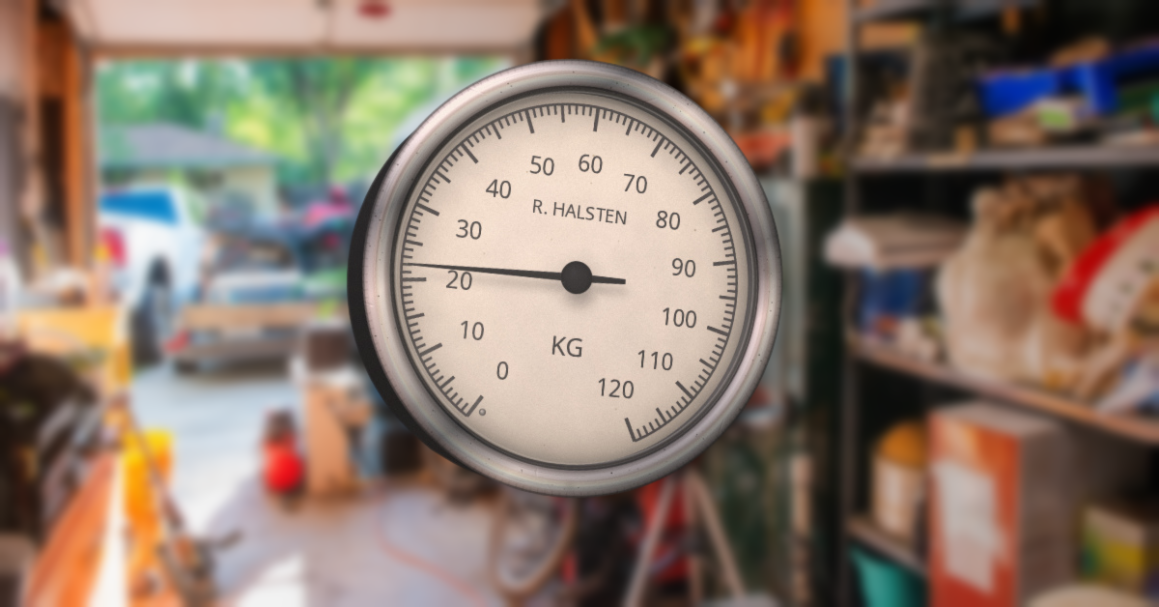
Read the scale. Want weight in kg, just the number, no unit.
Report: 22
